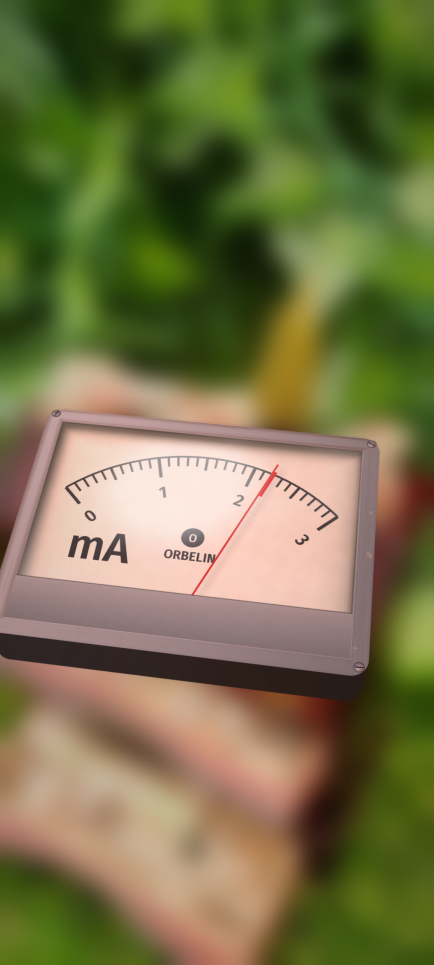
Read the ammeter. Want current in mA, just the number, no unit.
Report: 2.2
